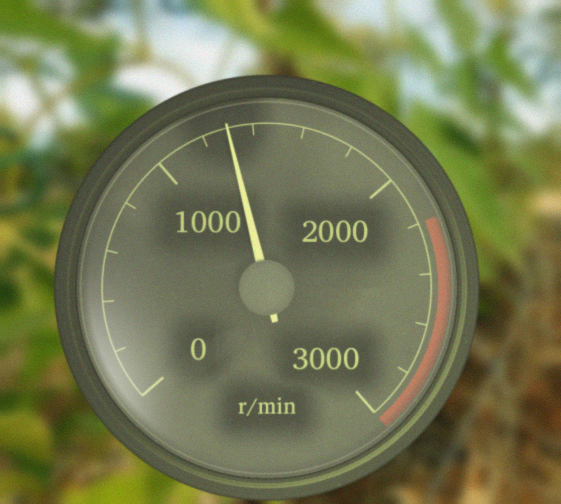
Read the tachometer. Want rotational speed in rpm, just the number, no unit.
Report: 1300
